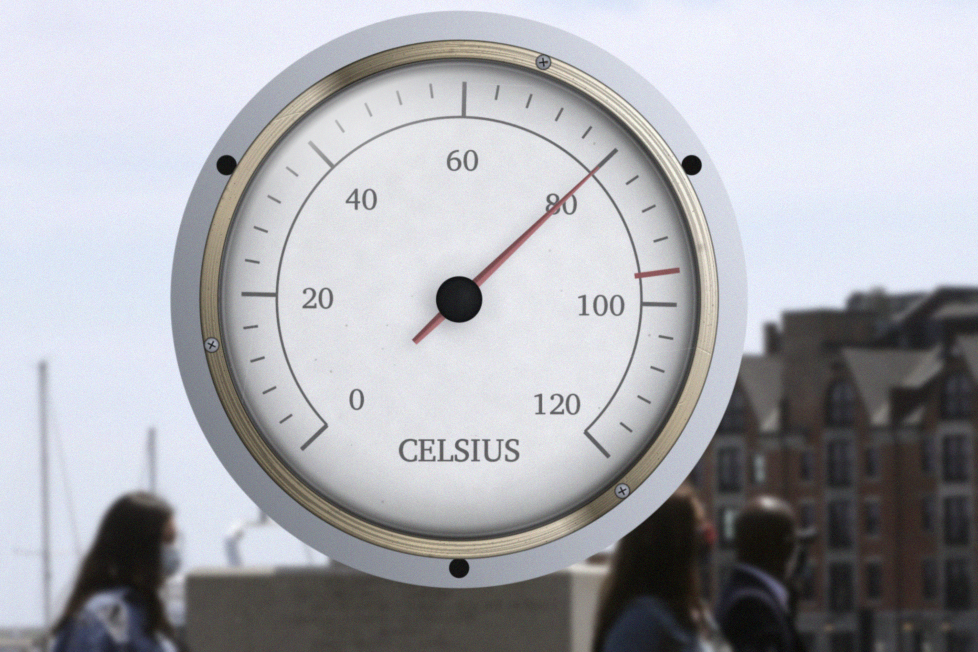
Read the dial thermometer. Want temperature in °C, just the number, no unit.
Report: 80
